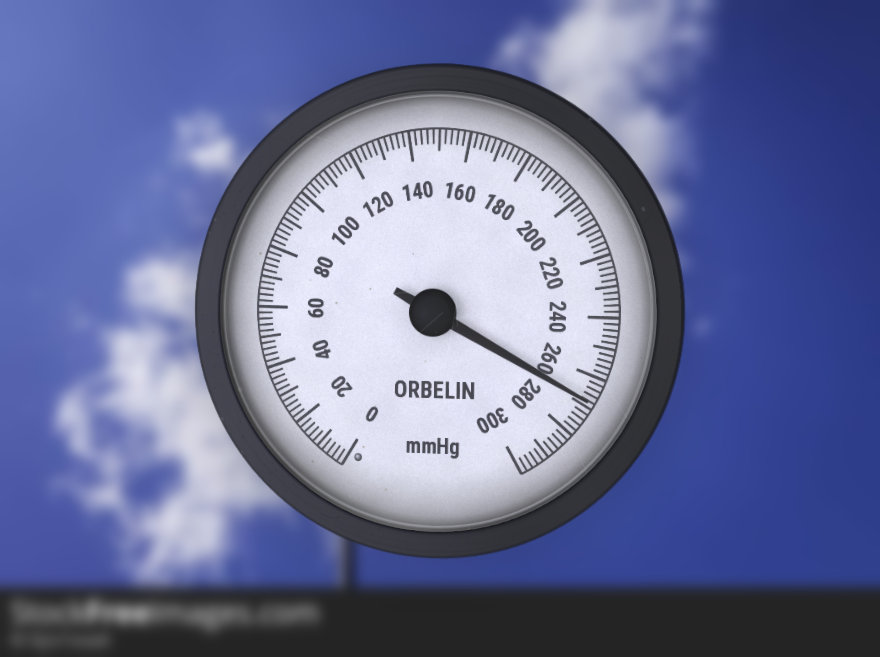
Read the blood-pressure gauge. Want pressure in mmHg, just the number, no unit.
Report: 268
